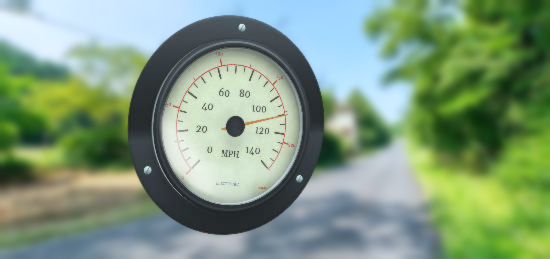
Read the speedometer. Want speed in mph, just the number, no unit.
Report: 110
